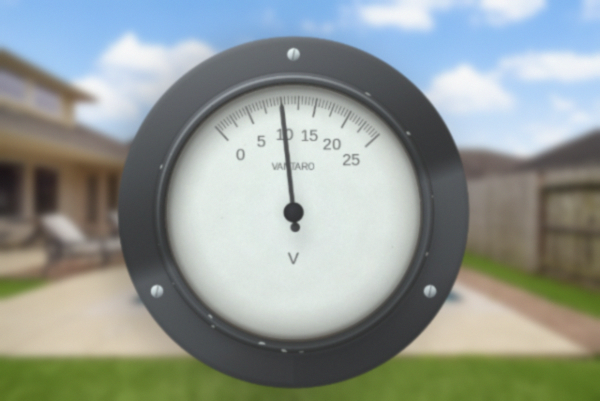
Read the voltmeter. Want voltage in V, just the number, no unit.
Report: 10
